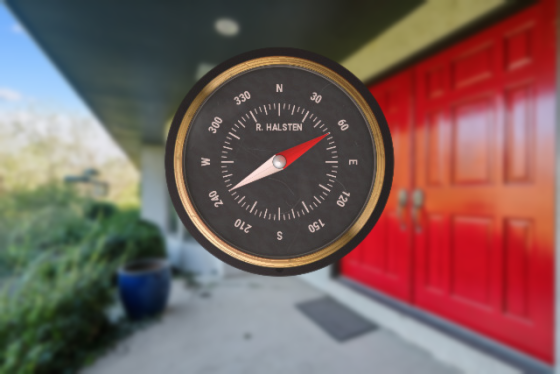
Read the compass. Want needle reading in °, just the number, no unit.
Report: 60
